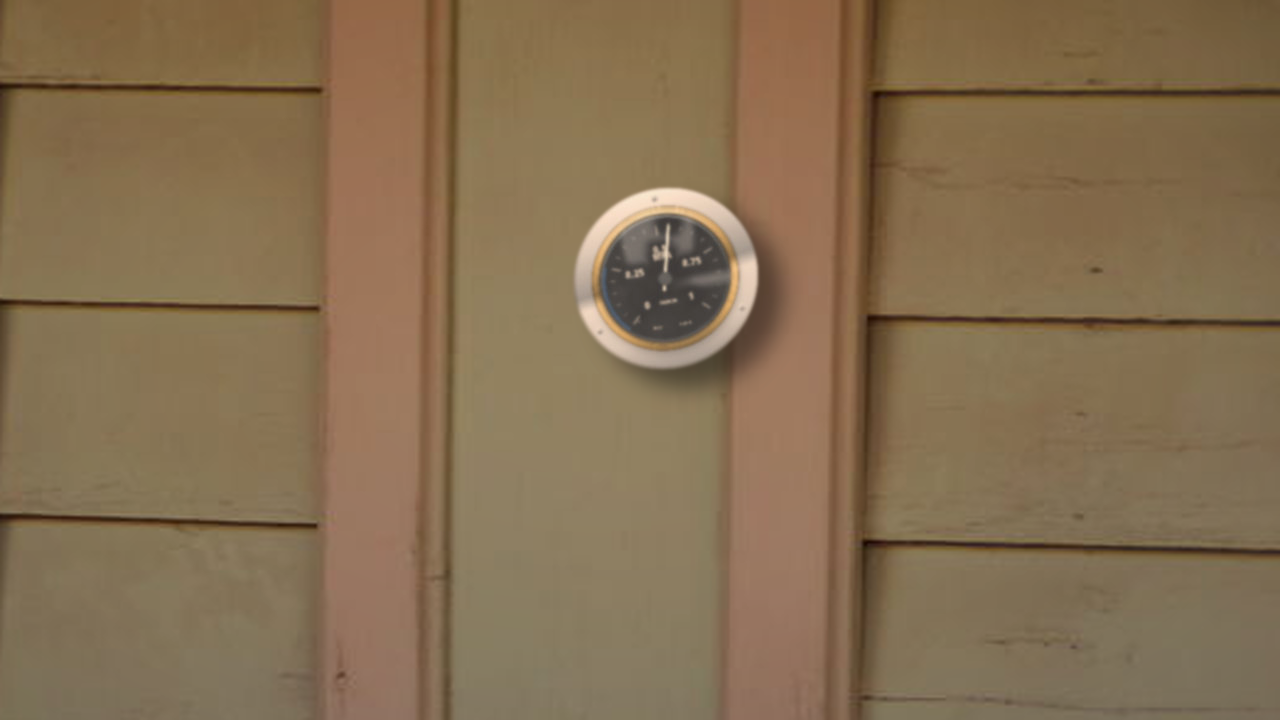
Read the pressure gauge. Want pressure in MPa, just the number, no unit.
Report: 0.55
